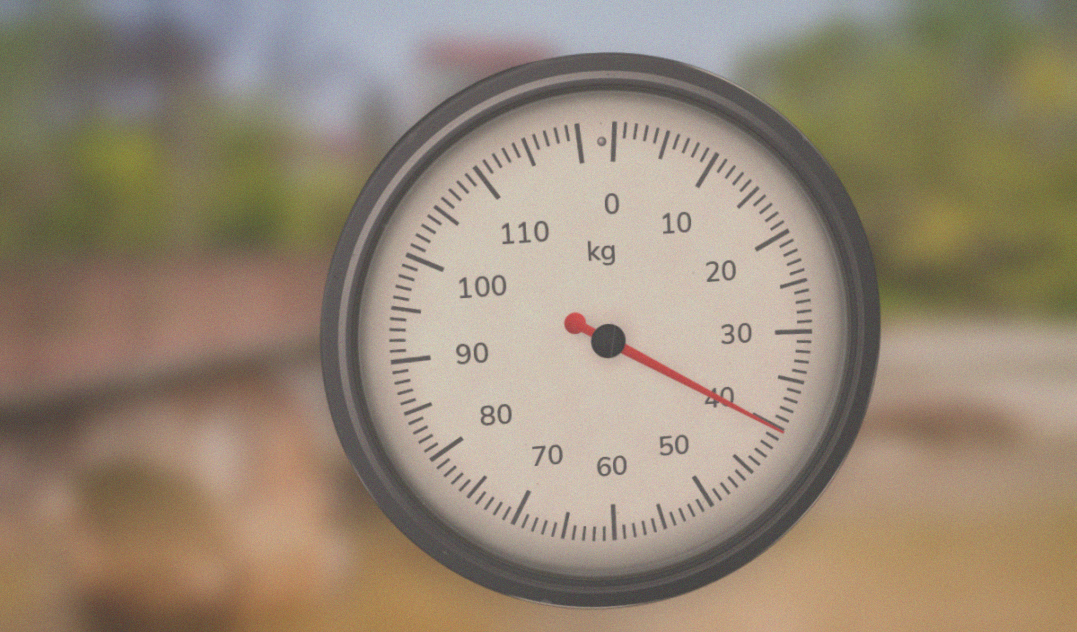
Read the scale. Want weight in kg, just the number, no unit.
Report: 40
